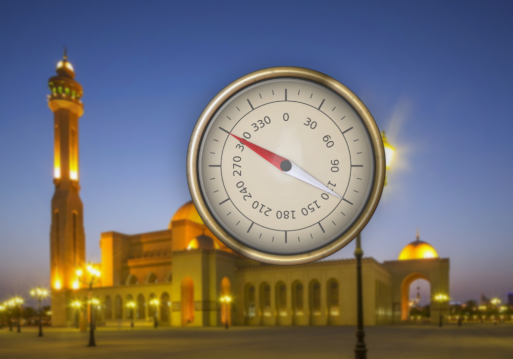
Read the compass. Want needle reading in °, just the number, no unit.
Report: 300
